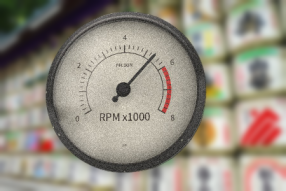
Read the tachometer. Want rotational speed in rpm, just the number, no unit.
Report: 5400
